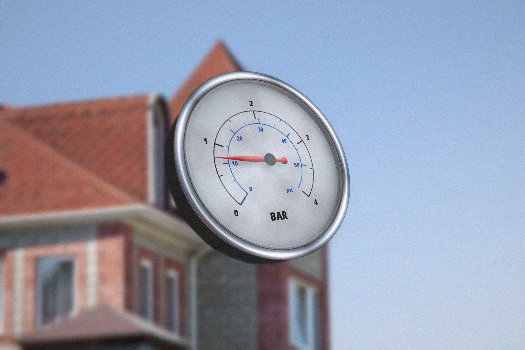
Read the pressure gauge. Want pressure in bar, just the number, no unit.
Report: 0.75
